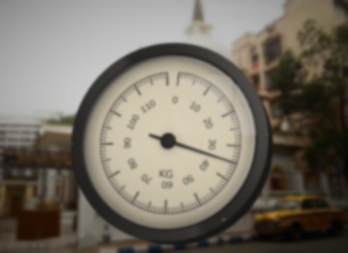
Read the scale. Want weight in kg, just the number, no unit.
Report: 35
